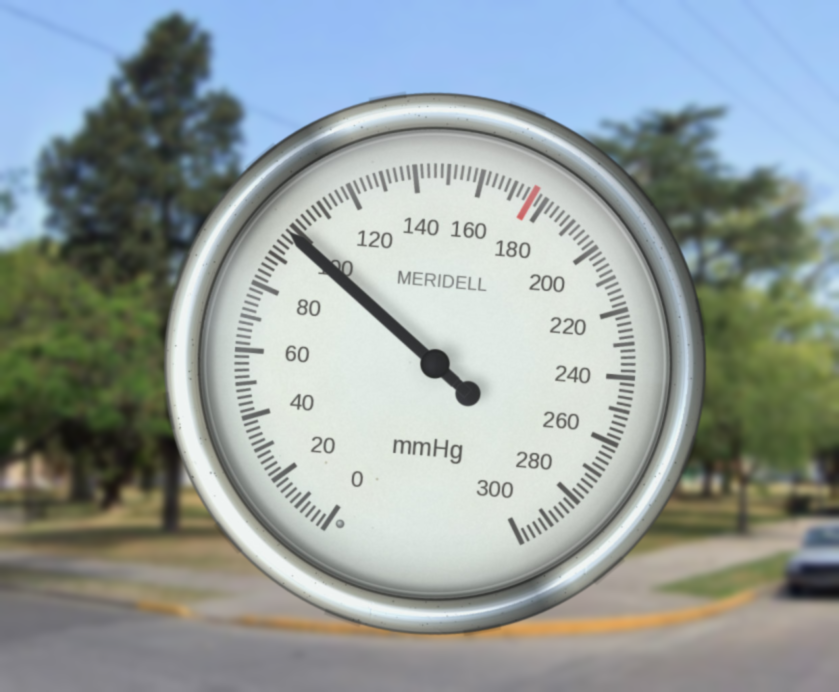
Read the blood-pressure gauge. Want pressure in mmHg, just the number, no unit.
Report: 98
